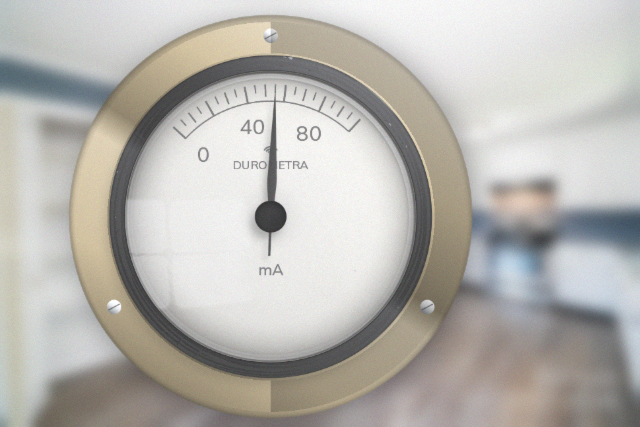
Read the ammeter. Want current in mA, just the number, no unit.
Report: 55
